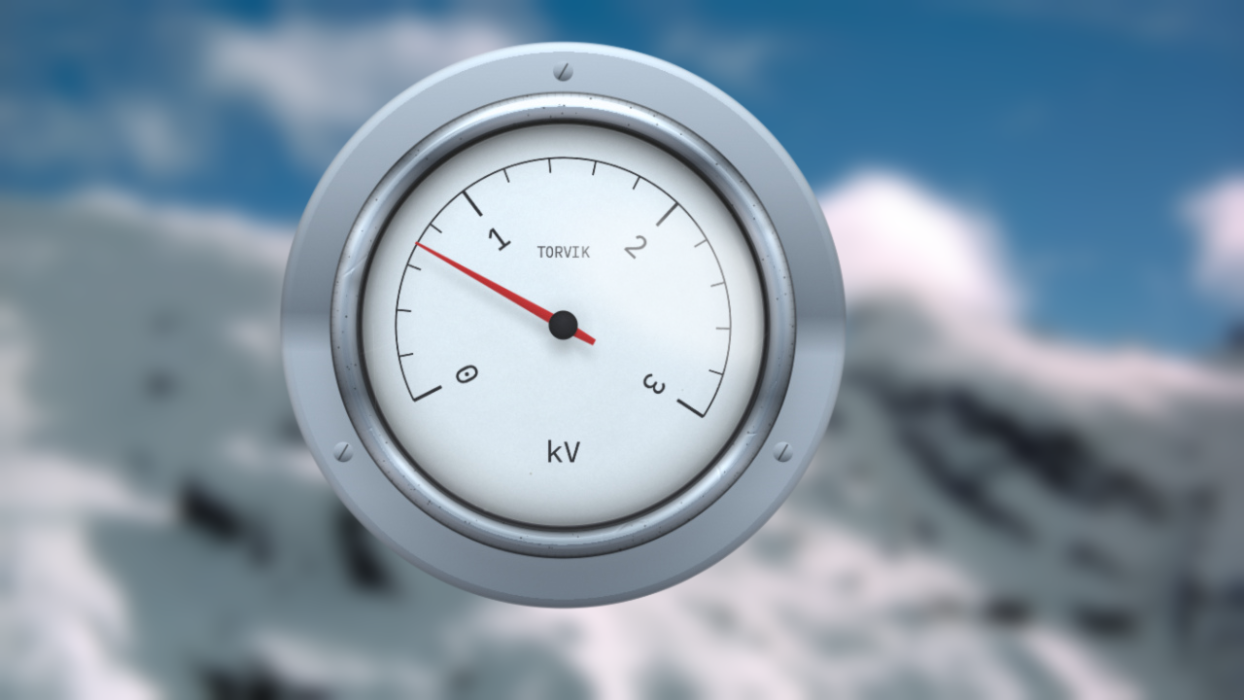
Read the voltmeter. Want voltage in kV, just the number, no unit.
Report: 0.7
